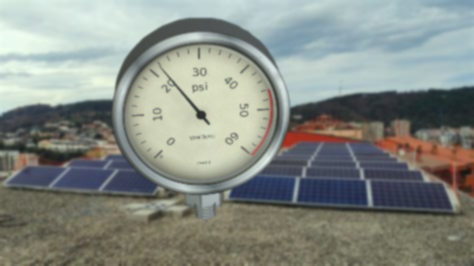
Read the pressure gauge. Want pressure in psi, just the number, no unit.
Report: 22
